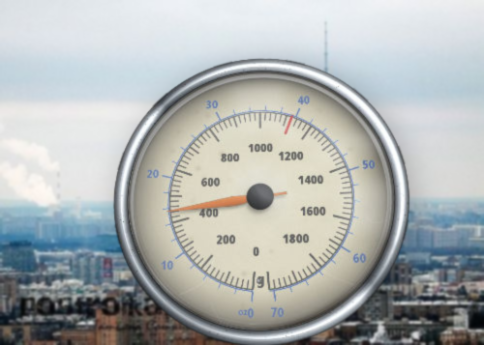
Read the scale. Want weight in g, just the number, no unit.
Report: 440
